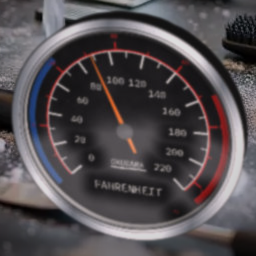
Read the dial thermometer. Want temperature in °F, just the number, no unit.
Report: 90
